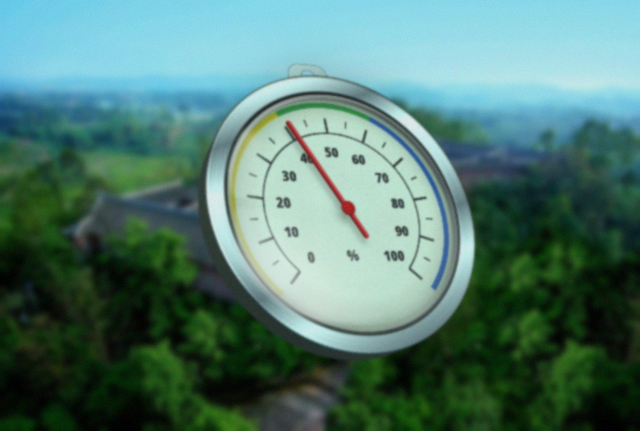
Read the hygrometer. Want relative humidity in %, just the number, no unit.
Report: 40
